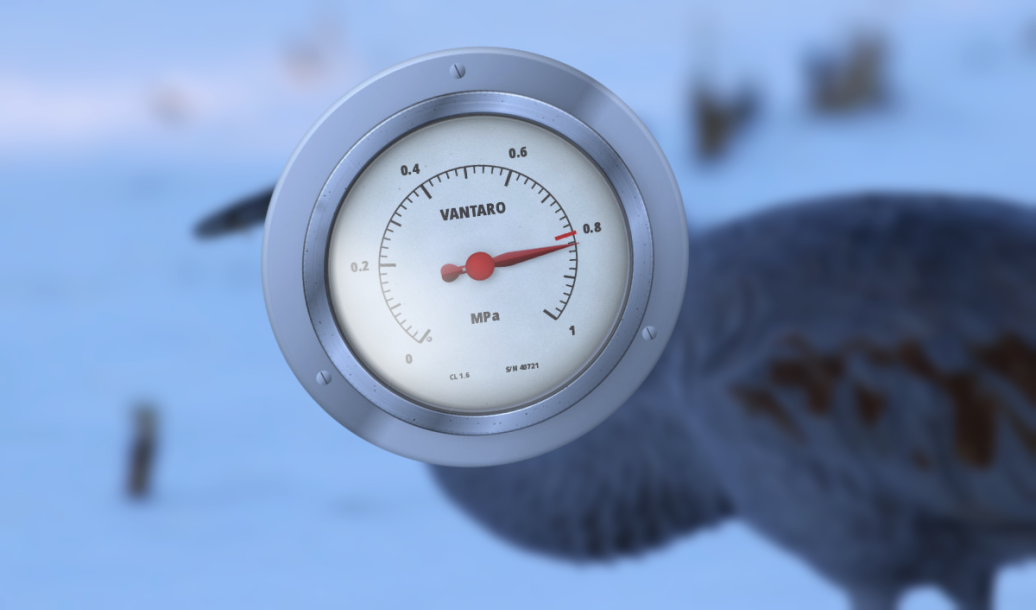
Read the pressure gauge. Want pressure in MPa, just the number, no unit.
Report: 0.82
